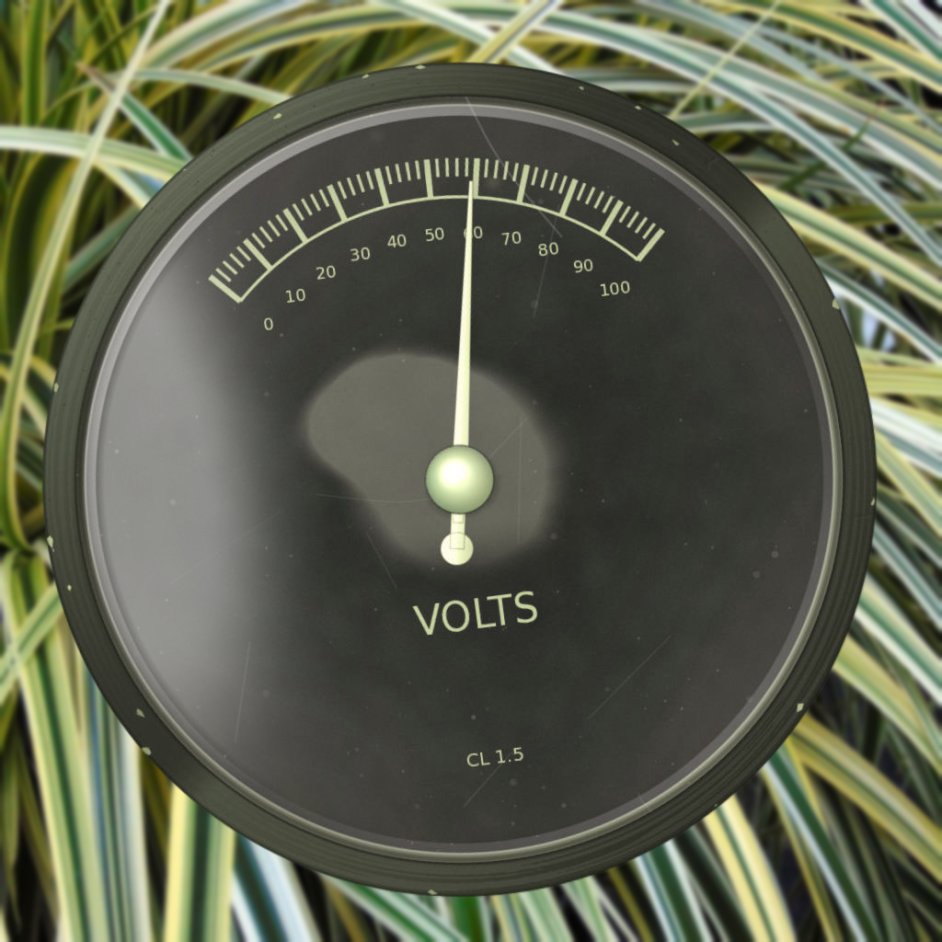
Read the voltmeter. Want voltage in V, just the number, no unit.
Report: 59
